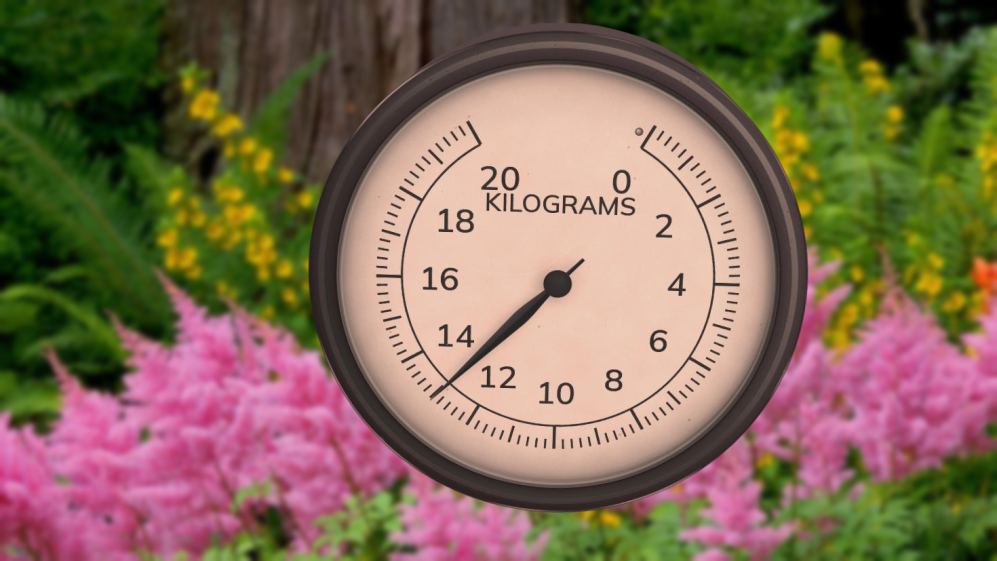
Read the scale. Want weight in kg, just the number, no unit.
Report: 13
